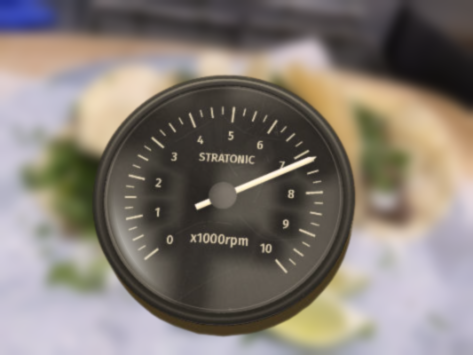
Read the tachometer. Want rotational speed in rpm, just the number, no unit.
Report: 7250
